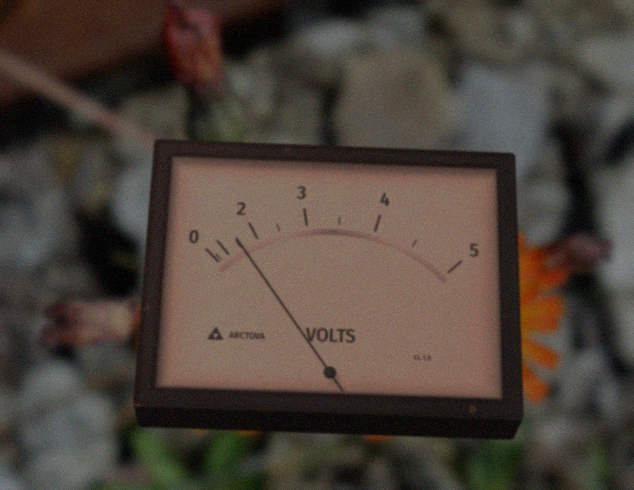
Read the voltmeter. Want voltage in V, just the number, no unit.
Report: 1.5
